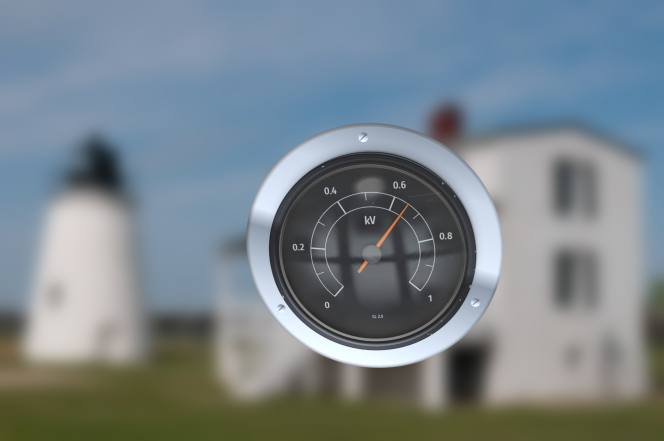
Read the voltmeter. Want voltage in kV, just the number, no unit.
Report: 0.65
